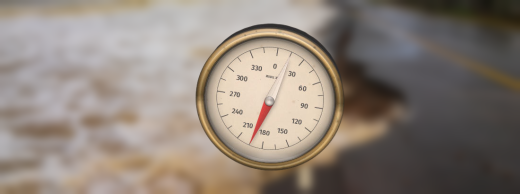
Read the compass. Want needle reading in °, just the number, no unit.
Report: 195
